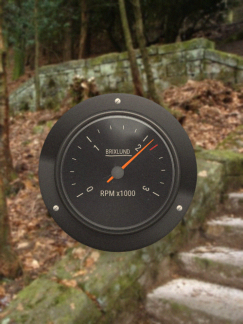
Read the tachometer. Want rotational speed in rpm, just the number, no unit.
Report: 2100
